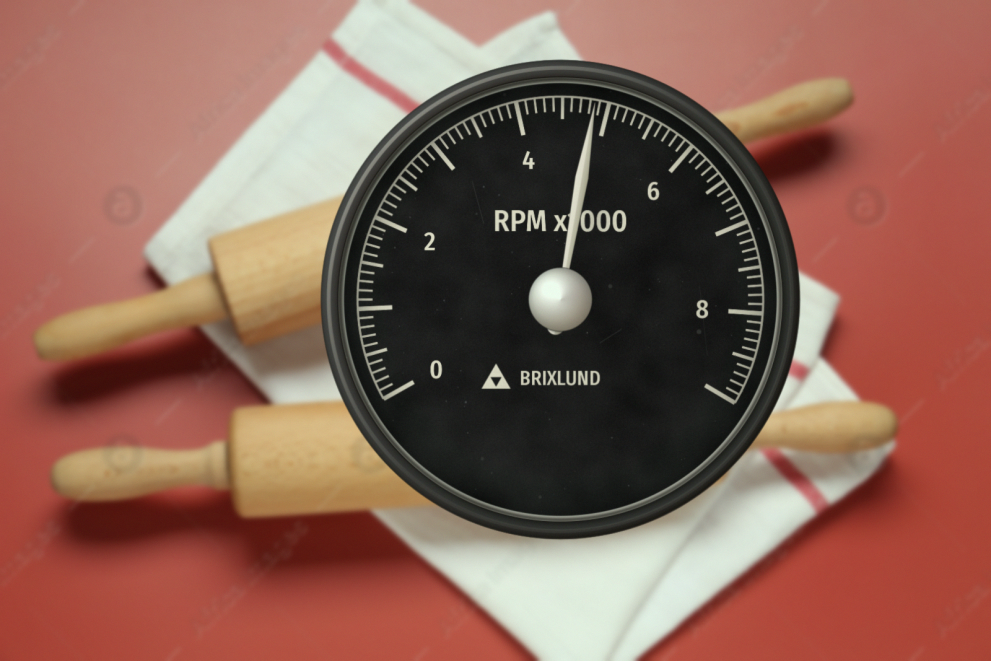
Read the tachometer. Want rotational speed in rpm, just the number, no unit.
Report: 4850
